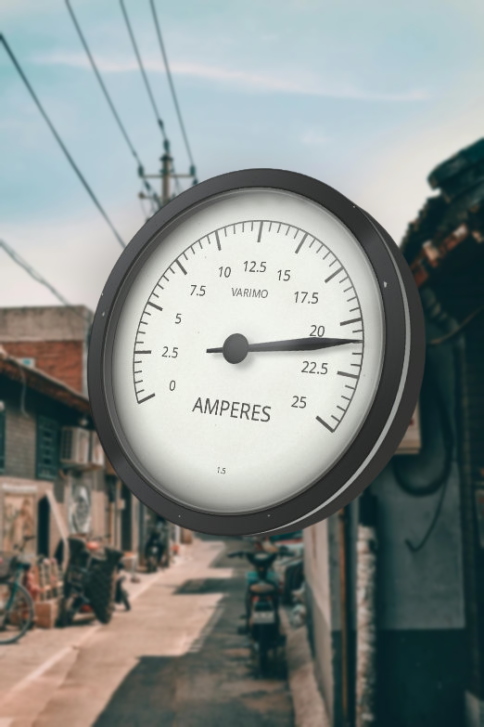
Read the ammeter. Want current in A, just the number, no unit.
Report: 21
